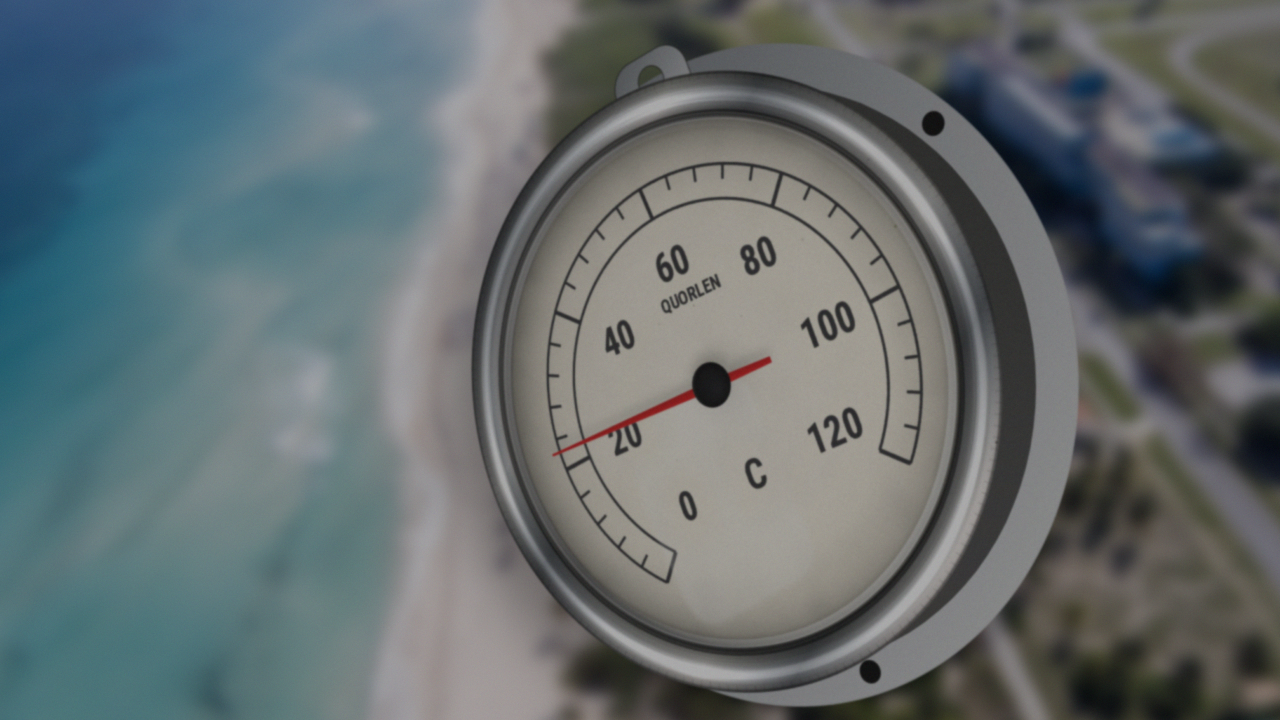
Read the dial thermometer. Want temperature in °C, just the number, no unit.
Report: 22
